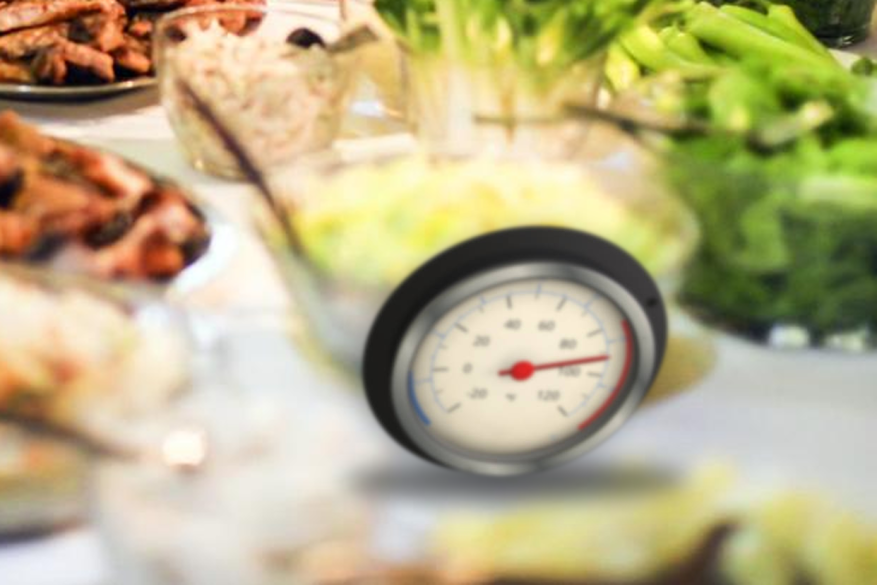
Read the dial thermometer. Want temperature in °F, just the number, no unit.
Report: 90
